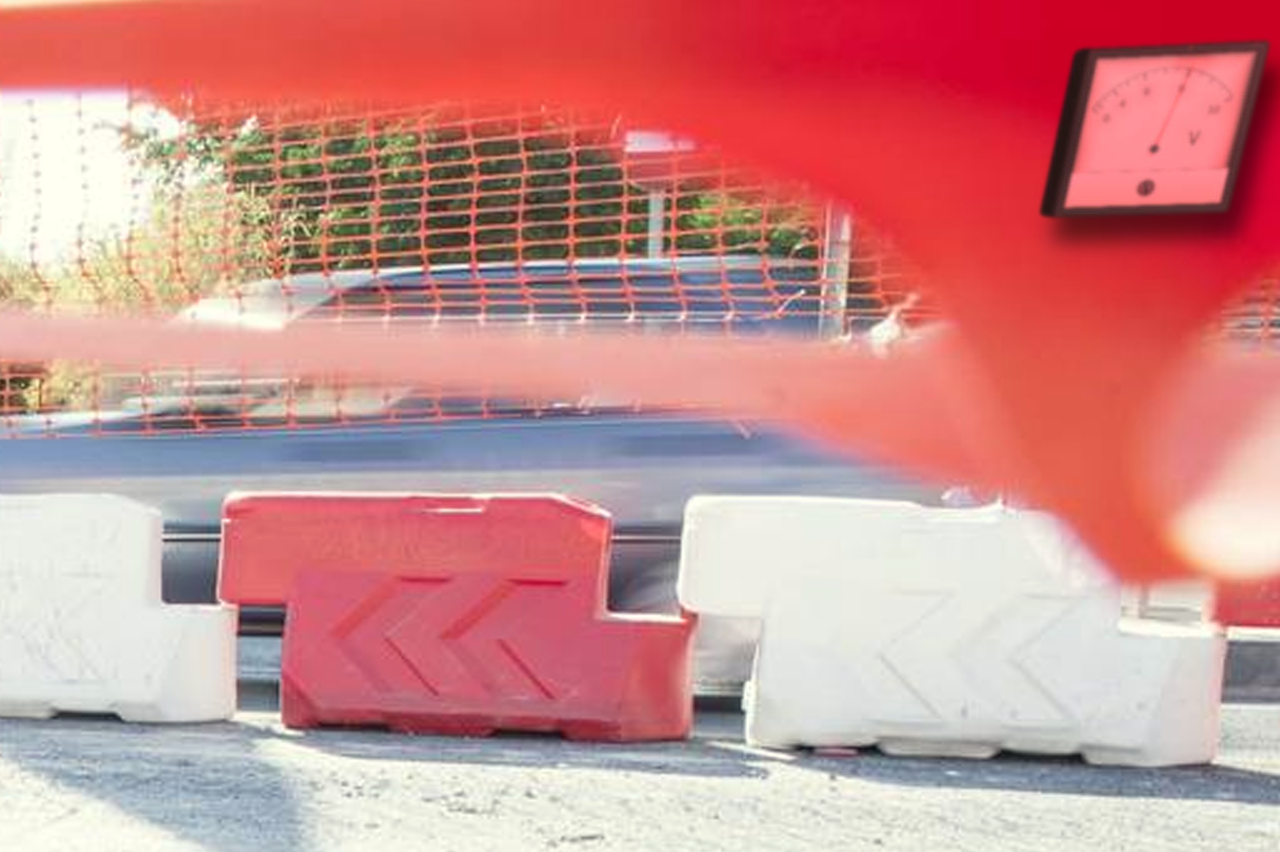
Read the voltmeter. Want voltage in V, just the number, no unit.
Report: 8
